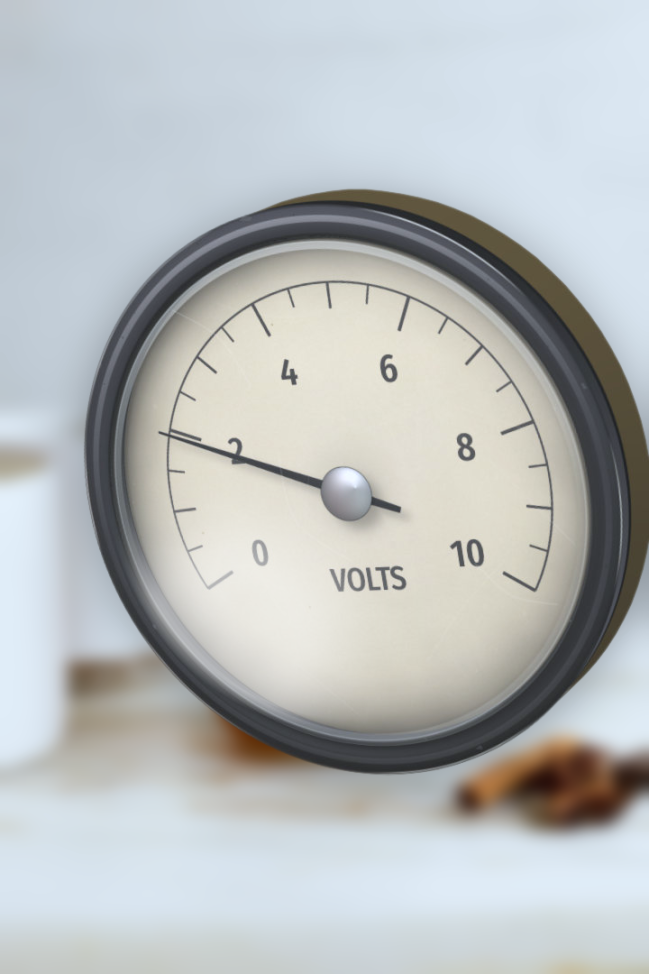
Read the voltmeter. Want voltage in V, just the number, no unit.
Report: 2
